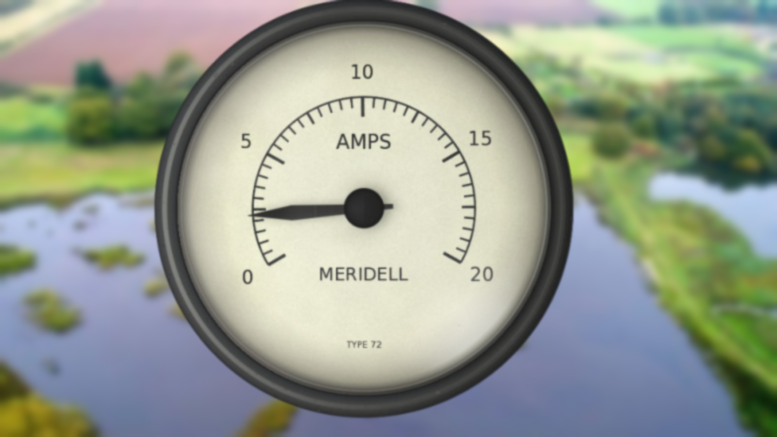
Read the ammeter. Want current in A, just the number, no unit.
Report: 2.25
